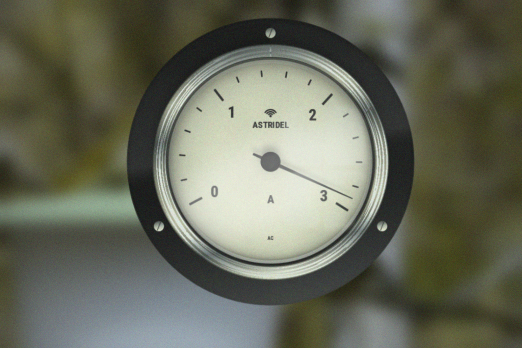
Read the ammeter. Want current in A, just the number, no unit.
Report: 2.9
